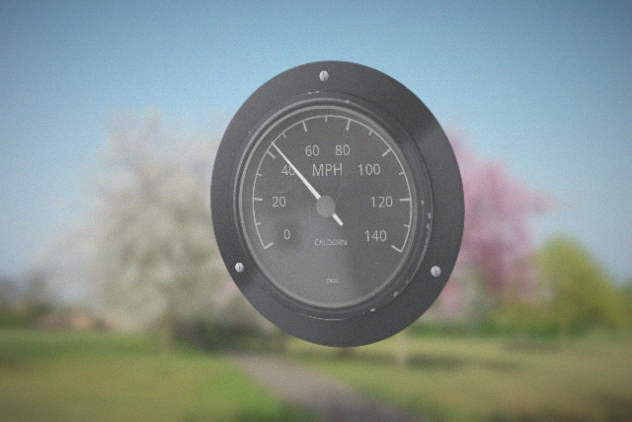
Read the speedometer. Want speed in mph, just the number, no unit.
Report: 45
